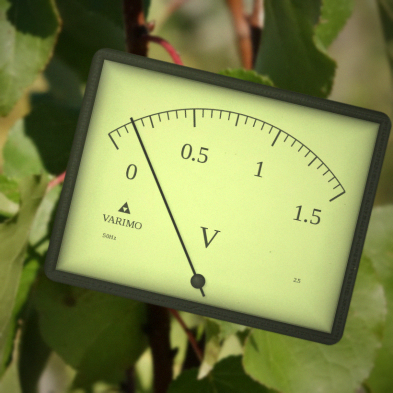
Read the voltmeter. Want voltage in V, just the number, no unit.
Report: 0.15
